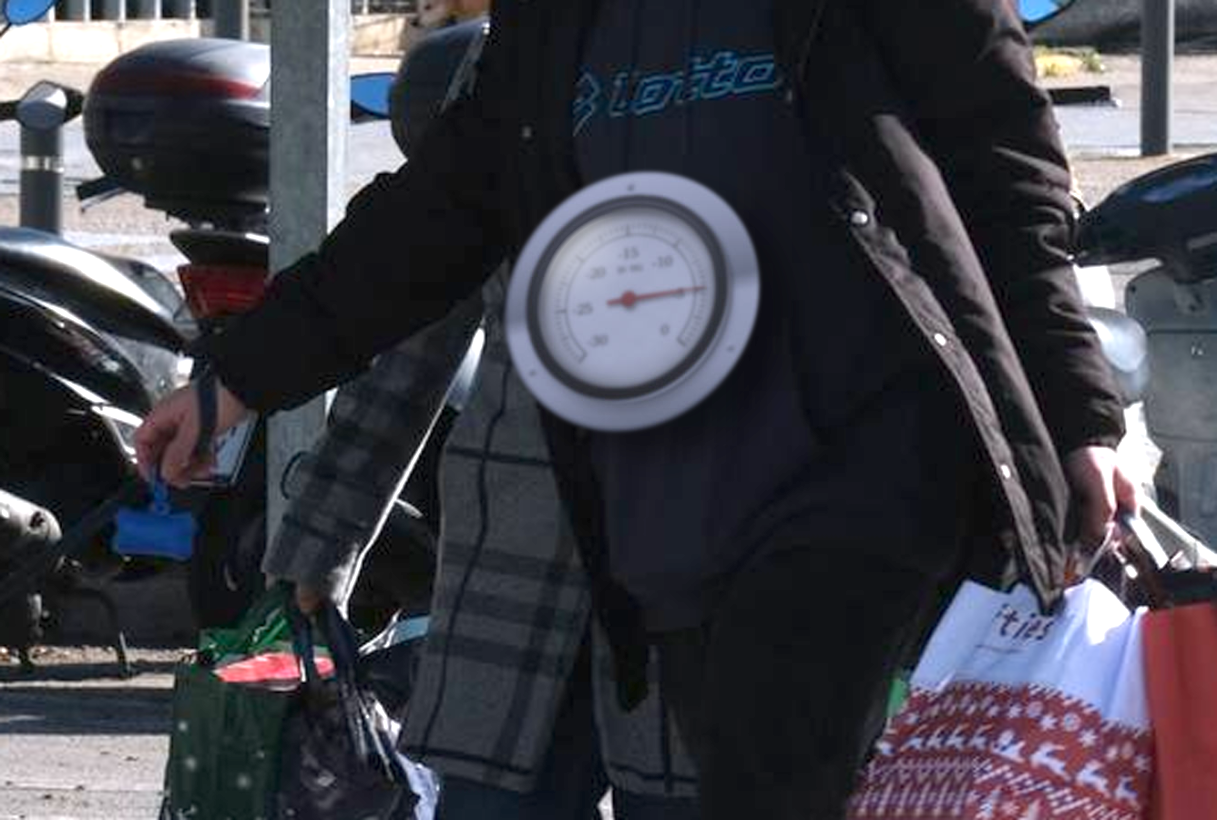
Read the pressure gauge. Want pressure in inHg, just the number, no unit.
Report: -5
